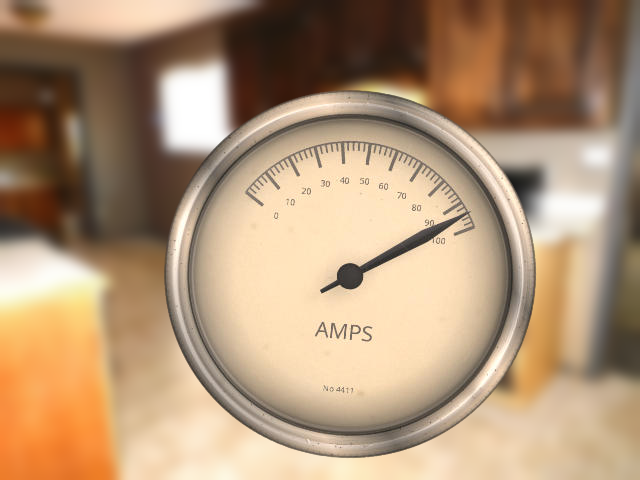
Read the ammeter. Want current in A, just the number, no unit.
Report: 94
